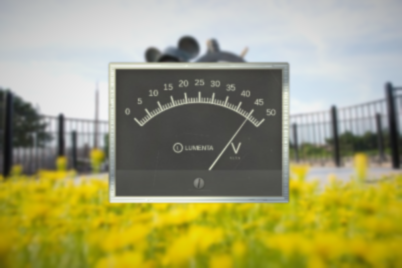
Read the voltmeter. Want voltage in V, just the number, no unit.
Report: 45
